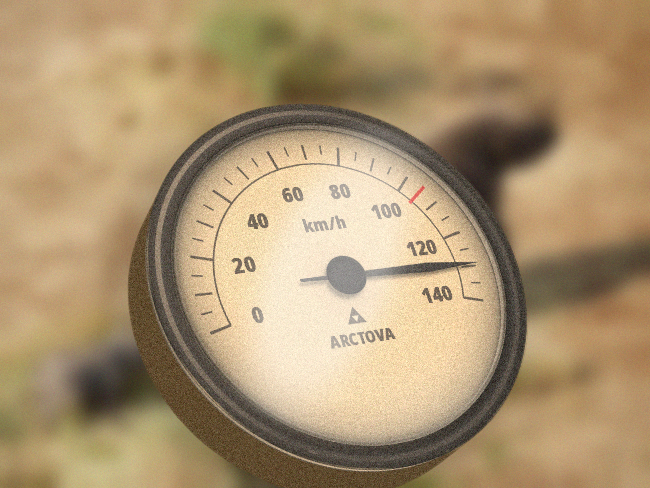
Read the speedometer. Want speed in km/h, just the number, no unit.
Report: 130
